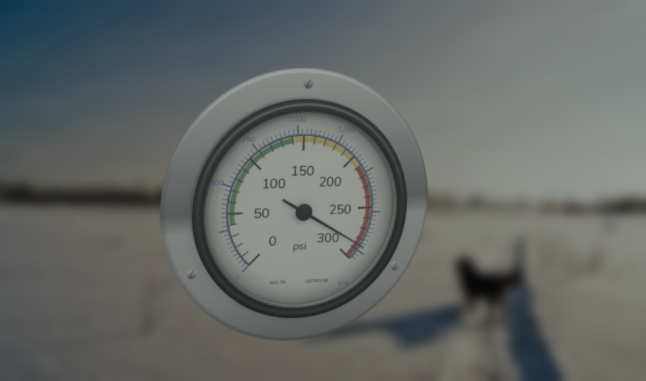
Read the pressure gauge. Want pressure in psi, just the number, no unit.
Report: 285
